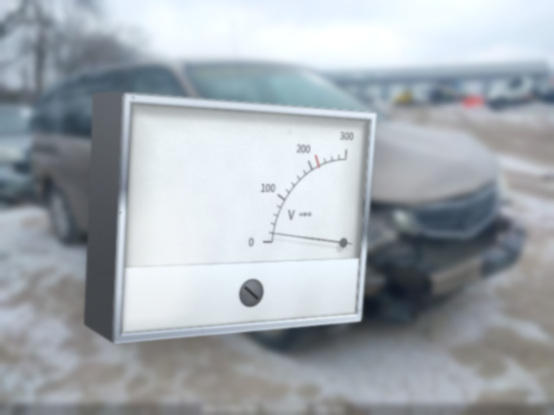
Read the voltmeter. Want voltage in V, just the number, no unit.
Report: 20
